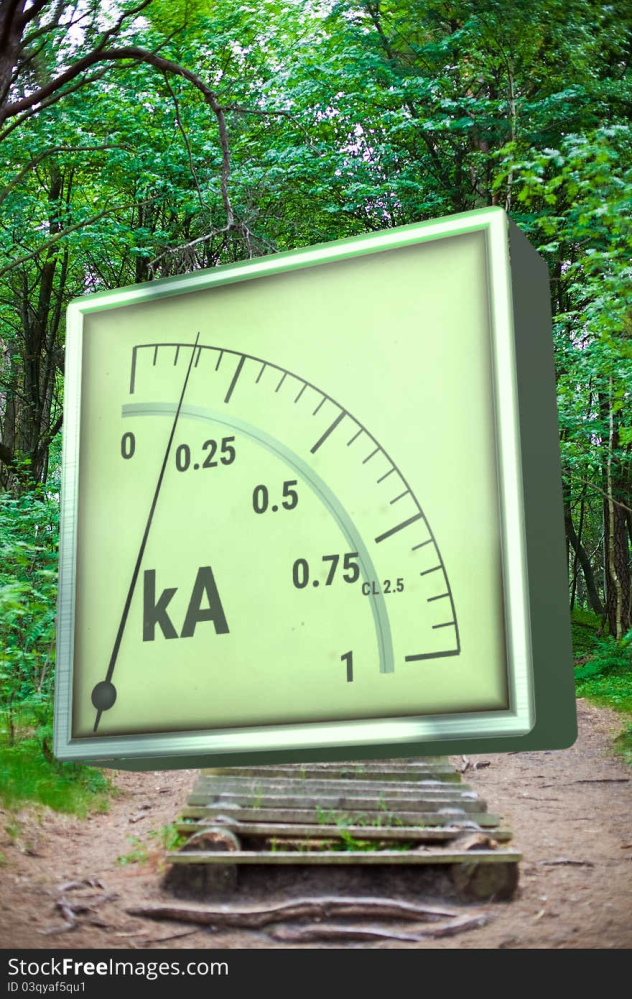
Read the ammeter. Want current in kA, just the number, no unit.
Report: 0.15
